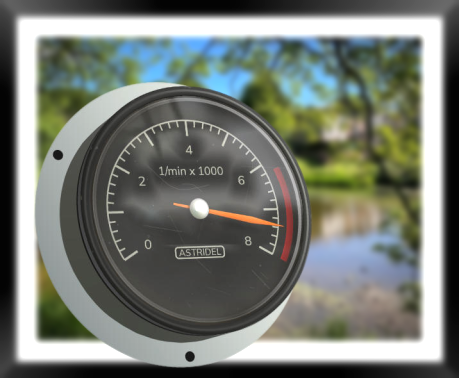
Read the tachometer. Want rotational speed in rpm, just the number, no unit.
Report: 7400
